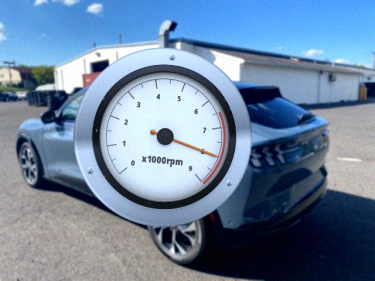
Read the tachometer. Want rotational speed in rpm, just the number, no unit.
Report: 8000
